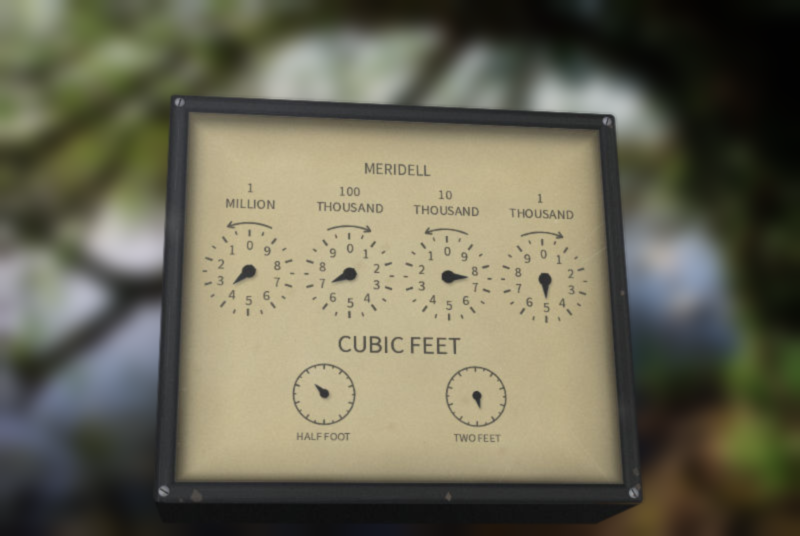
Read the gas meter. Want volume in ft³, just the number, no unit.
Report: 367500
